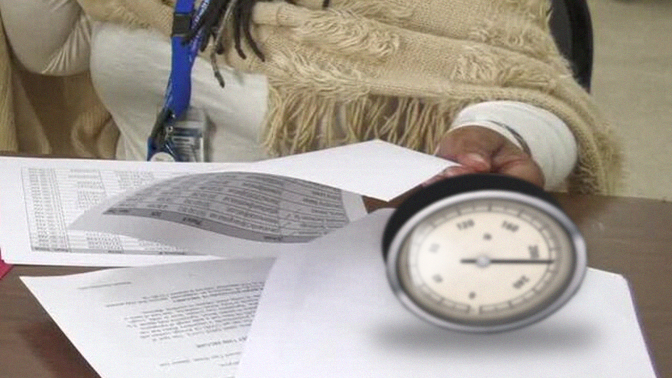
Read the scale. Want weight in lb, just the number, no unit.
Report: 210
